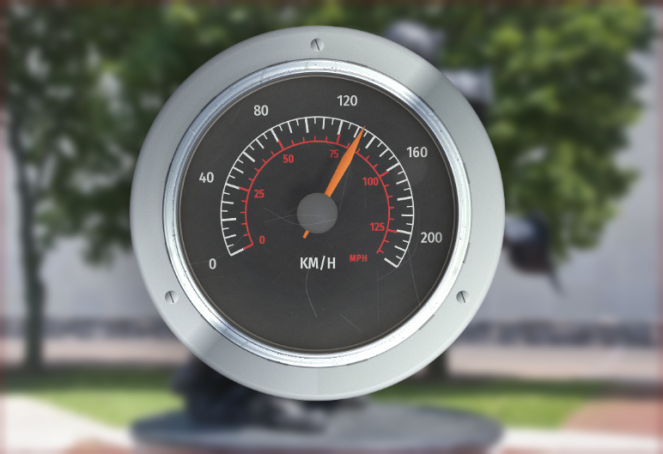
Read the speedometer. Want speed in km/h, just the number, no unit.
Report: 132.5
